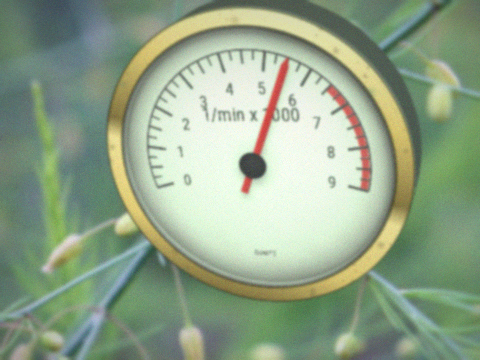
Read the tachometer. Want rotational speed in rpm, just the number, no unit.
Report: 5500
